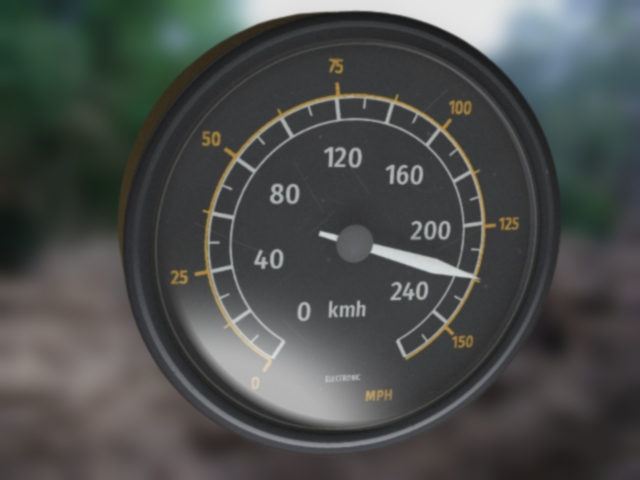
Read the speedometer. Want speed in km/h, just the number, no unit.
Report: 220
